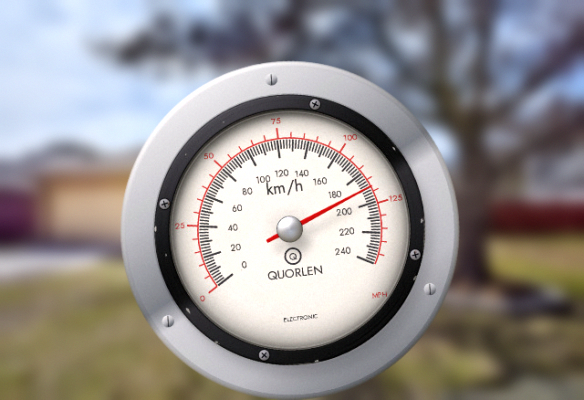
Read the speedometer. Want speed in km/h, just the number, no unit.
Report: 190
